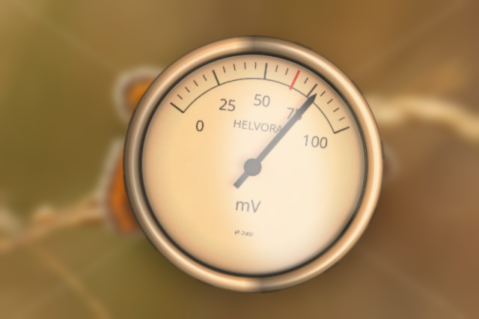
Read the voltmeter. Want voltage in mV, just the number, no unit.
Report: 77.5
